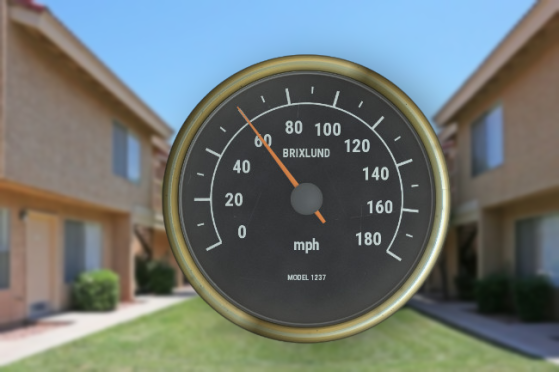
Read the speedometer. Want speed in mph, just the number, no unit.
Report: 60
